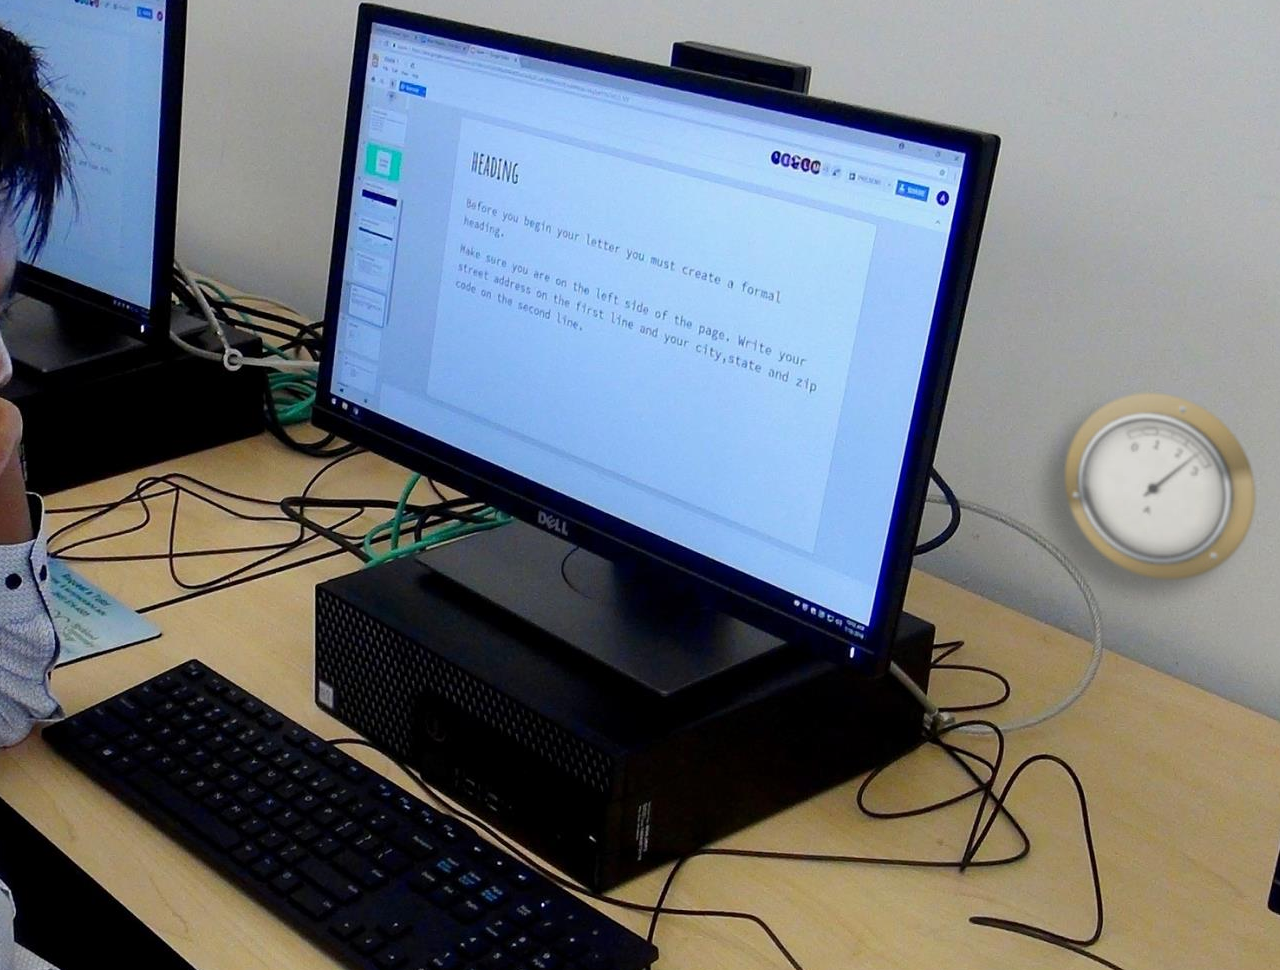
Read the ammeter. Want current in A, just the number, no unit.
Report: 2.5
